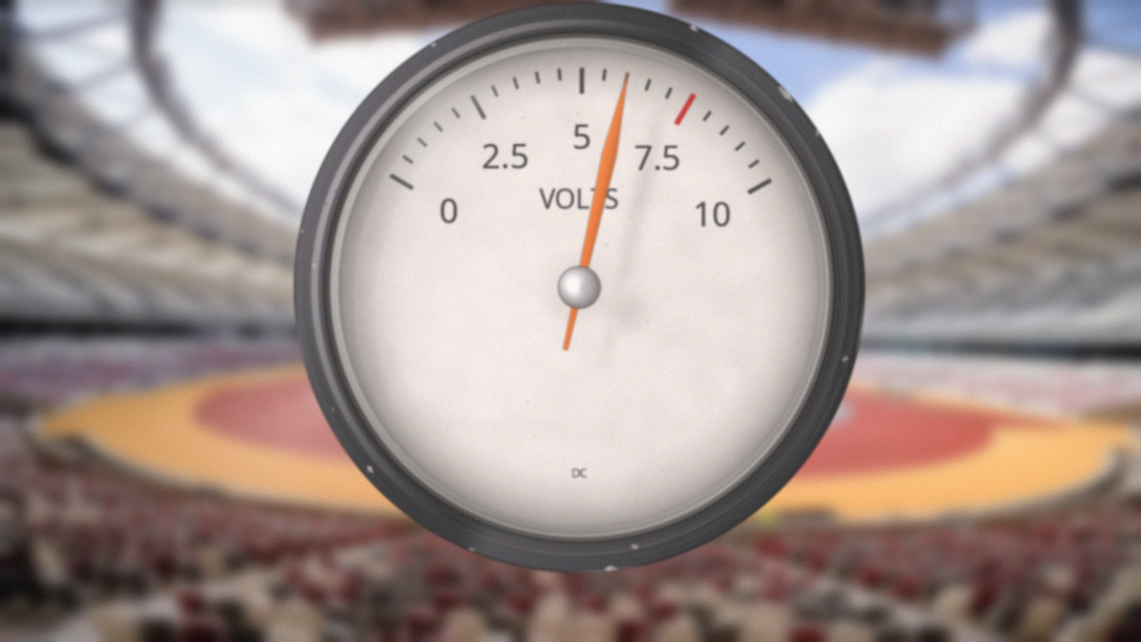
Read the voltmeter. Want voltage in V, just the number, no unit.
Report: 6
